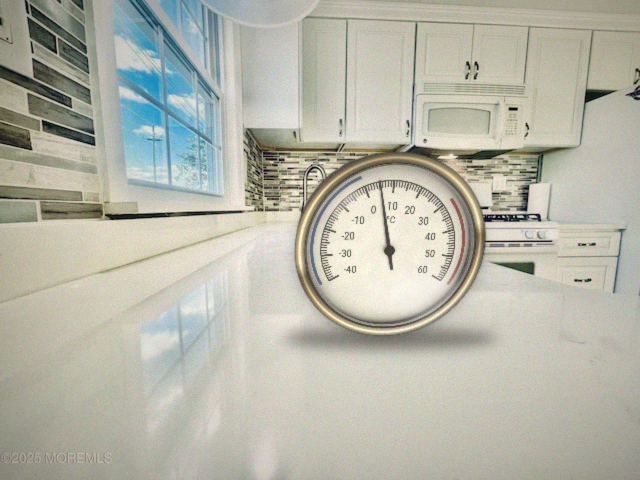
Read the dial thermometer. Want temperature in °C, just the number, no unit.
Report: 5
